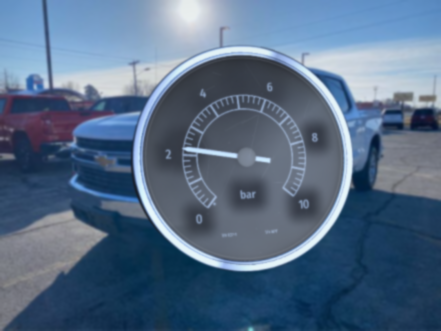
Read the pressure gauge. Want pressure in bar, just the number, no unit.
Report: 2.2
